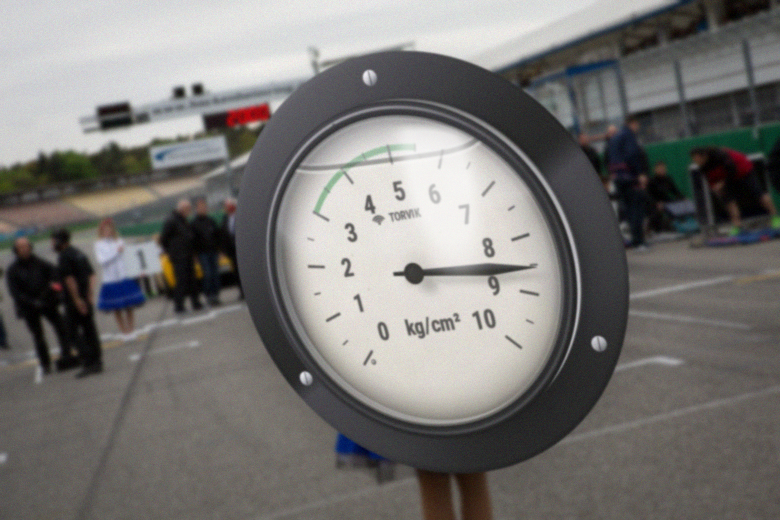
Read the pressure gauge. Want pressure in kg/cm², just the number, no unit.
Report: 8.5
